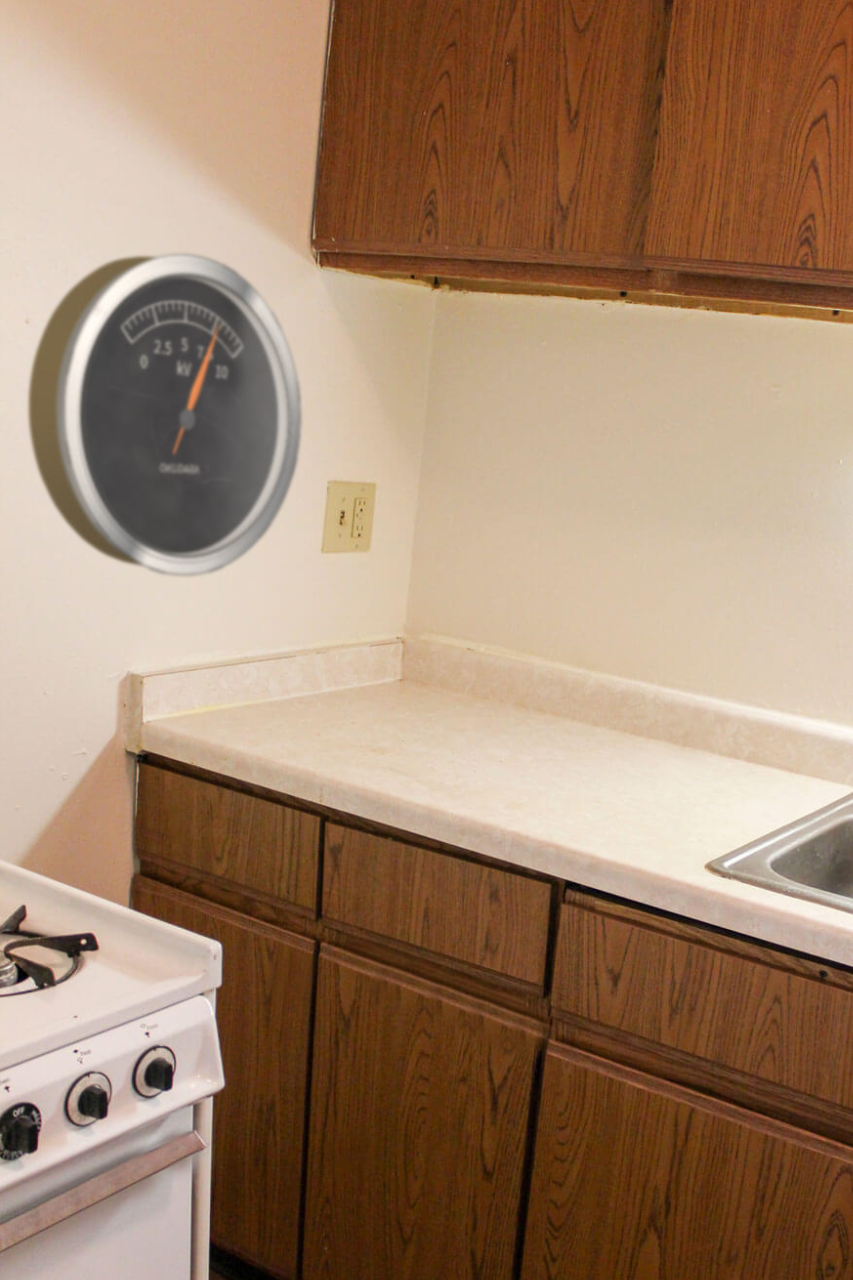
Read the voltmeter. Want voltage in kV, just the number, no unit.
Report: 7.5
